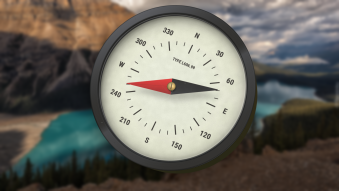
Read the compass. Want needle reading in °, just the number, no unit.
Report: 250
